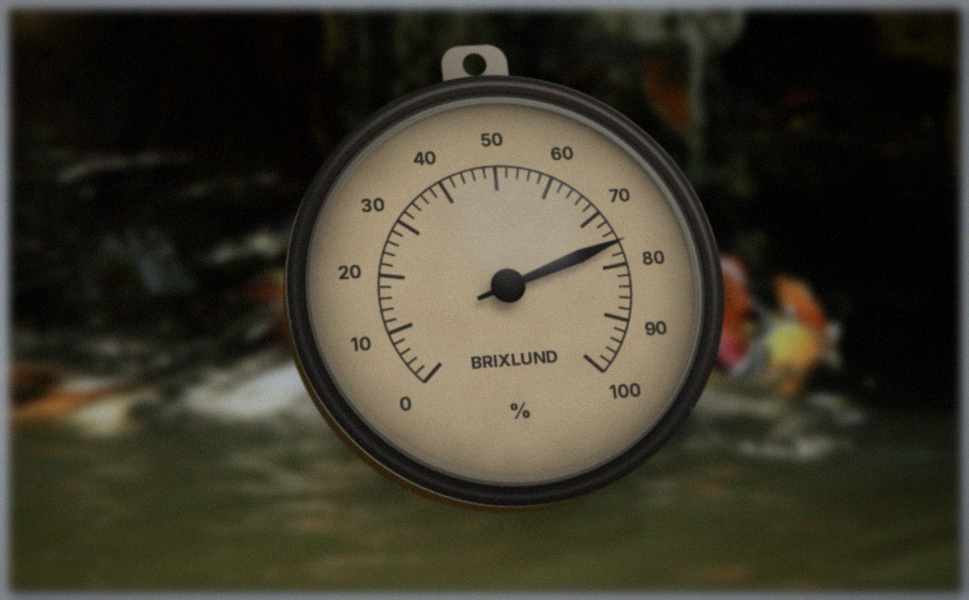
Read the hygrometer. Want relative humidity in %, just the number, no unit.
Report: 76
